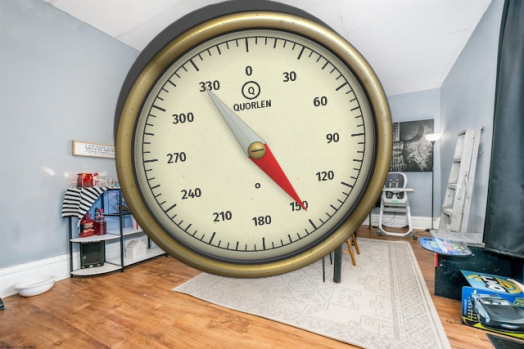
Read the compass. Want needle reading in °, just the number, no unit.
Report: 147.5
